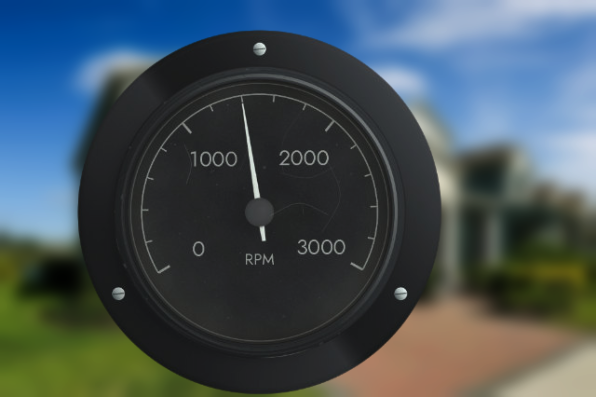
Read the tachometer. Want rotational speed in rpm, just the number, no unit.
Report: 1400
